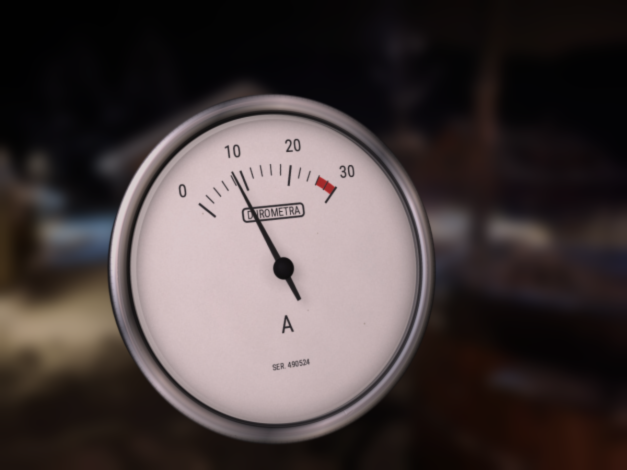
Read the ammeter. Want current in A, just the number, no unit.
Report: 8
